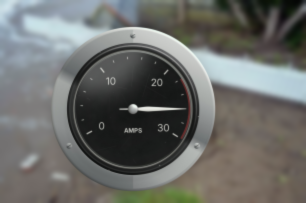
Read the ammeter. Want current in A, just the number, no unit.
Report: 26
